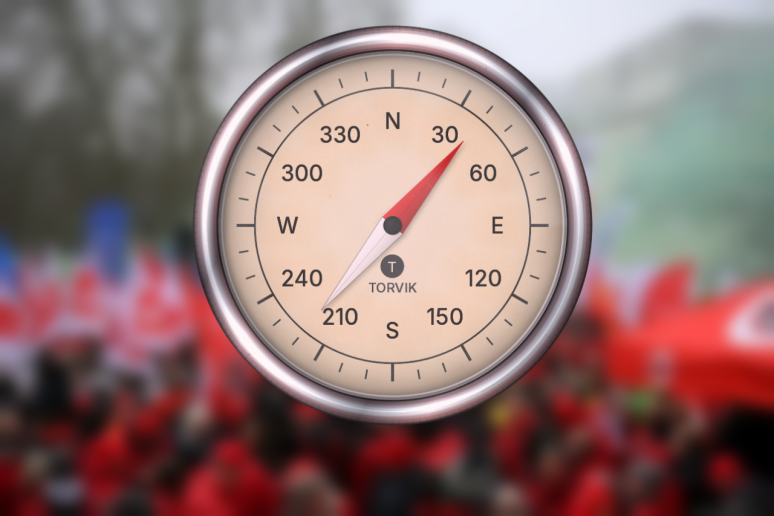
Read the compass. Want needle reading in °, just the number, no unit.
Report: 40
